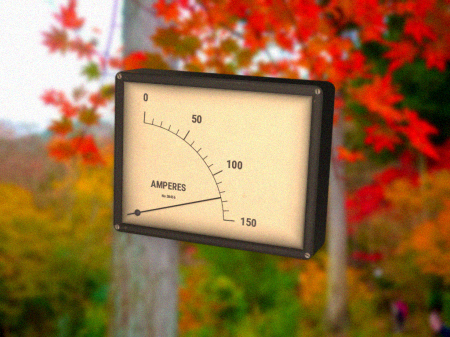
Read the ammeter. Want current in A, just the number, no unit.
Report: 125
